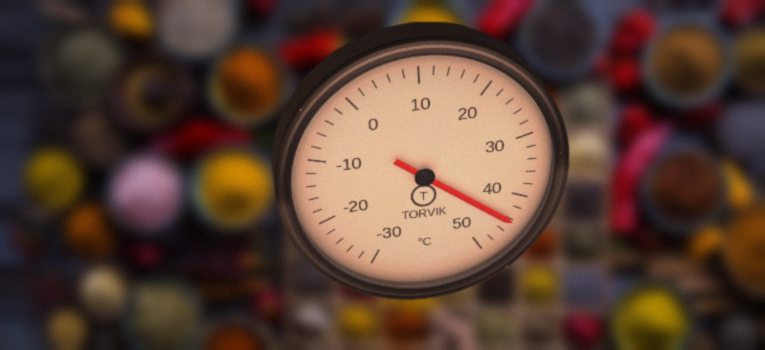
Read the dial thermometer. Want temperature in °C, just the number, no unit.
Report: 44
